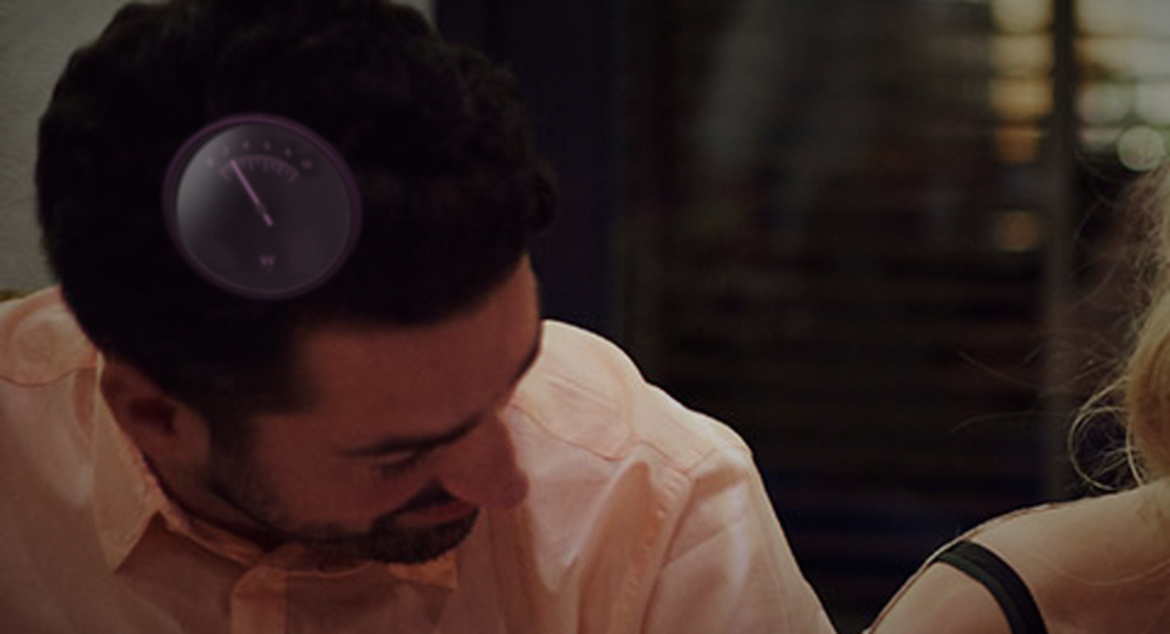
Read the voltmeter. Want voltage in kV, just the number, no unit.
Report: 2
